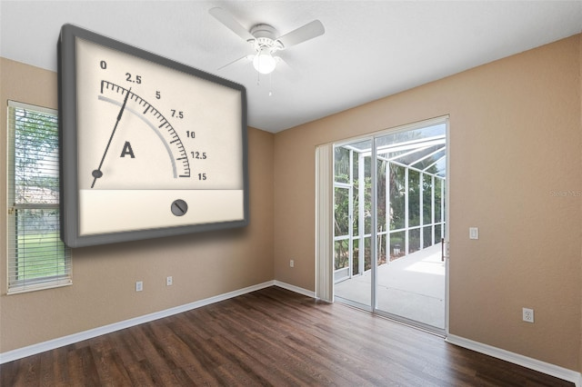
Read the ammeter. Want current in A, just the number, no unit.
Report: 2.5
